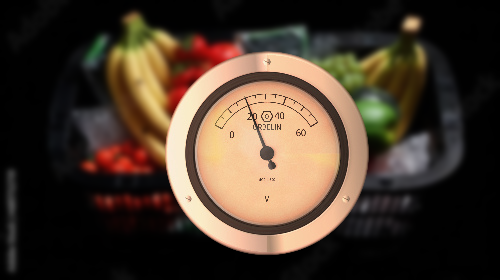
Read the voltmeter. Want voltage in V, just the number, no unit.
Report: 20
